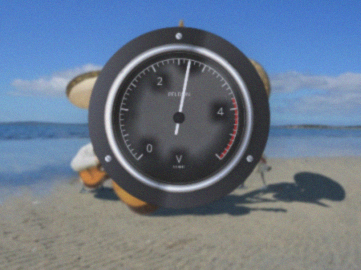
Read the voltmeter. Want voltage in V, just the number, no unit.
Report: 2.7
